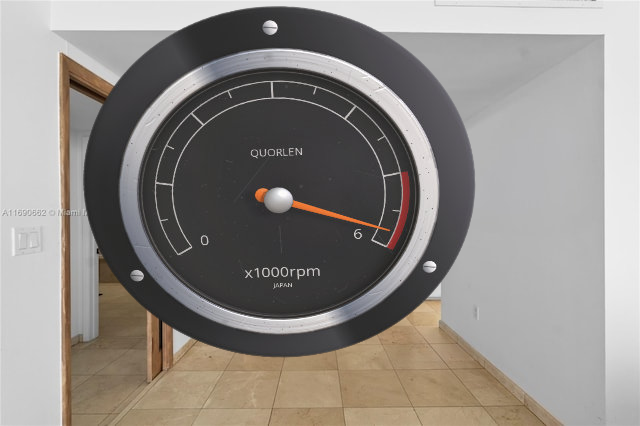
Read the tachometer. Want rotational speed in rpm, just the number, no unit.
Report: 5750
